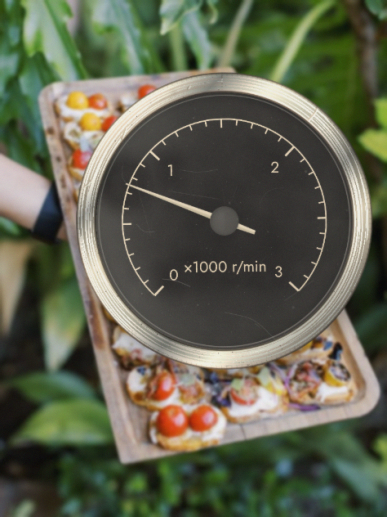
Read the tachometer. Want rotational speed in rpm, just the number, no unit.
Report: 750
